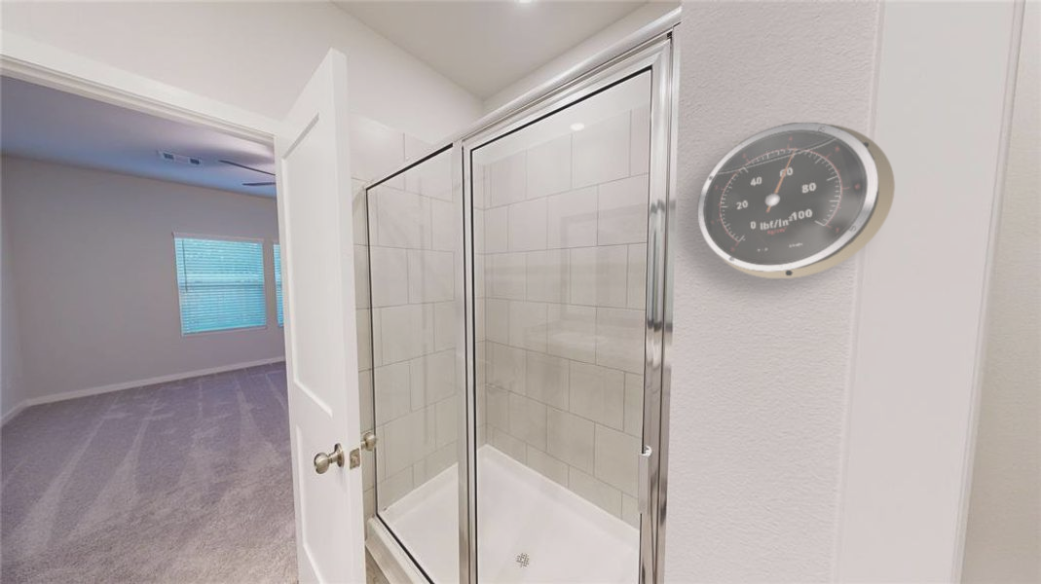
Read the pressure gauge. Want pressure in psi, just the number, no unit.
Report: 60
